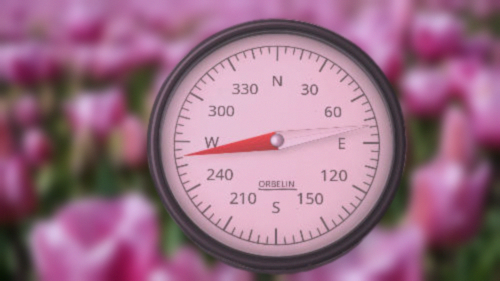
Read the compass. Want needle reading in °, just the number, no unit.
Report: 260
